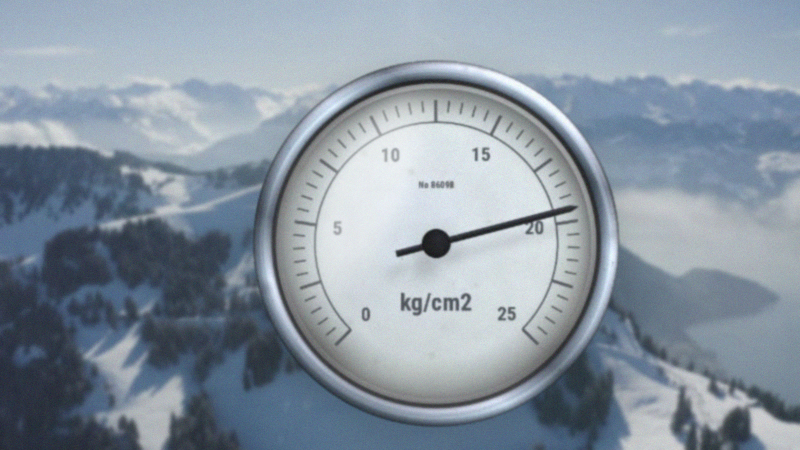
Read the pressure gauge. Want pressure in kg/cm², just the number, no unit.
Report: 19.5
